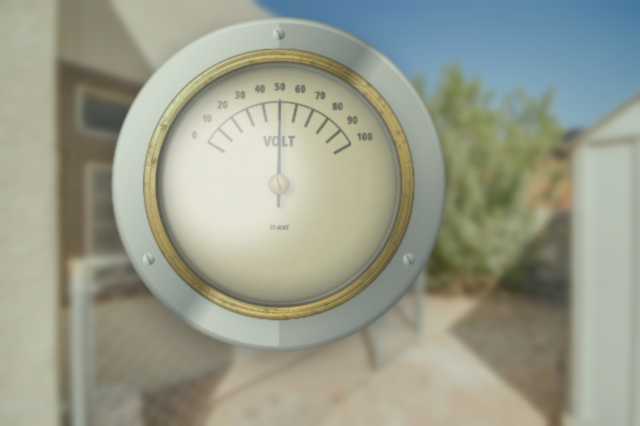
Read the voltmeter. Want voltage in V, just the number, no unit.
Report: 50
